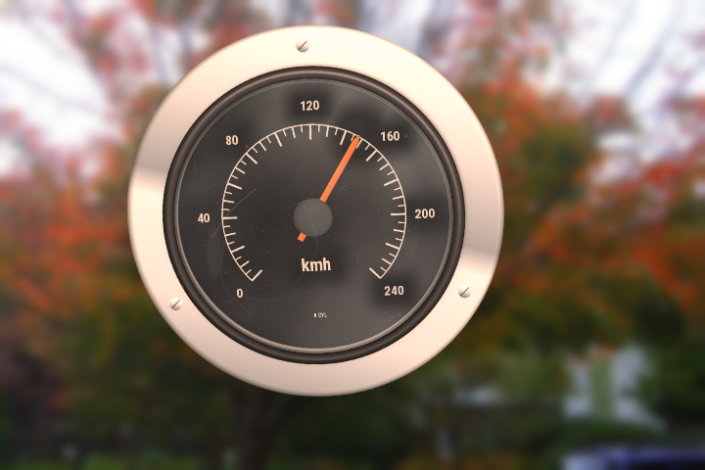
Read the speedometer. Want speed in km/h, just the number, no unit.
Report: 147.5
